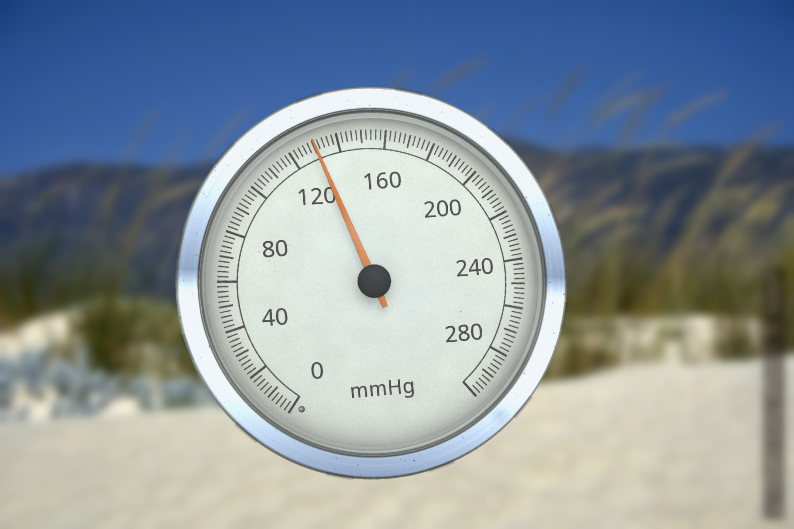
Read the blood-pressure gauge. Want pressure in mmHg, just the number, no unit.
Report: 130
